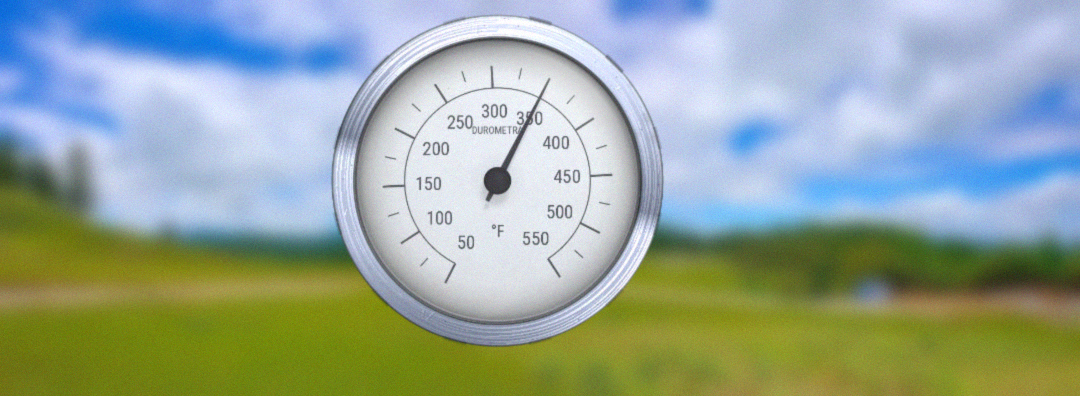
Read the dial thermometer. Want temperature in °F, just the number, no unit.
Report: 350
